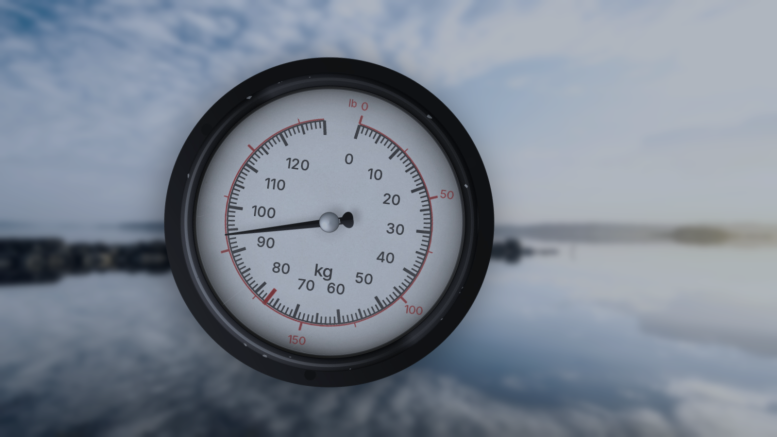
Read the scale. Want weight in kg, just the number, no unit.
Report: 94
